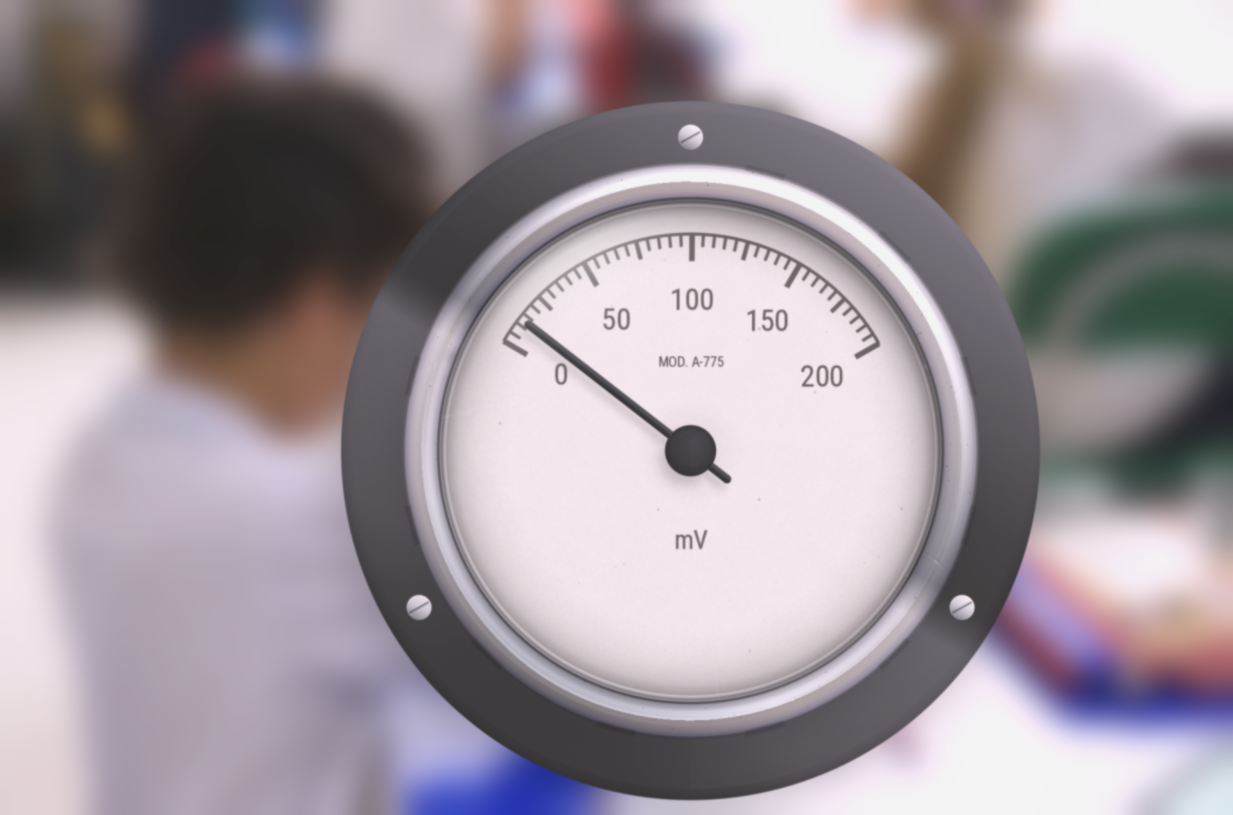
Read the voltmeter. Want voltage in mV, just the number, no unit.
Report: 12.5
